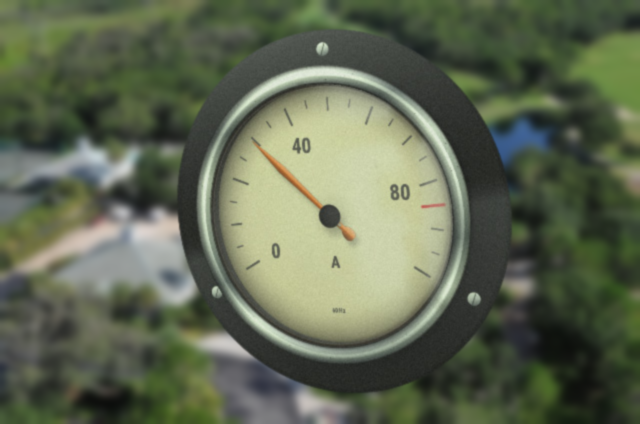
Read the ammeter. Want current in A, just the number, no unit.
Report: 30
